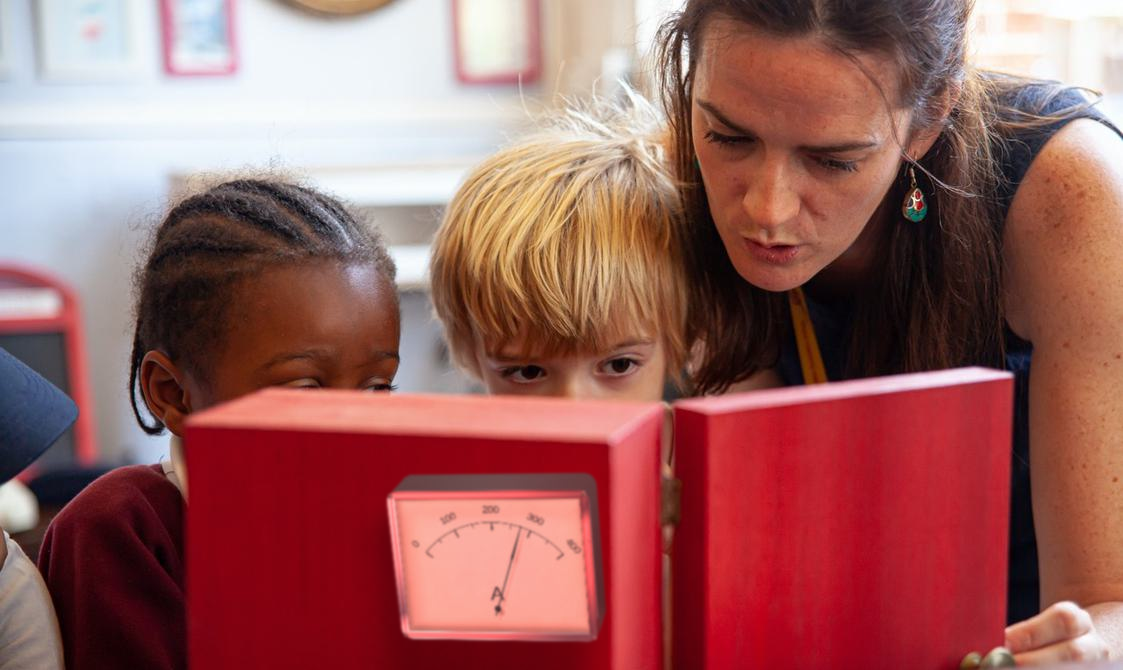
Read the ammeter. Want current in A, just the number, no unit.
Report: 275
